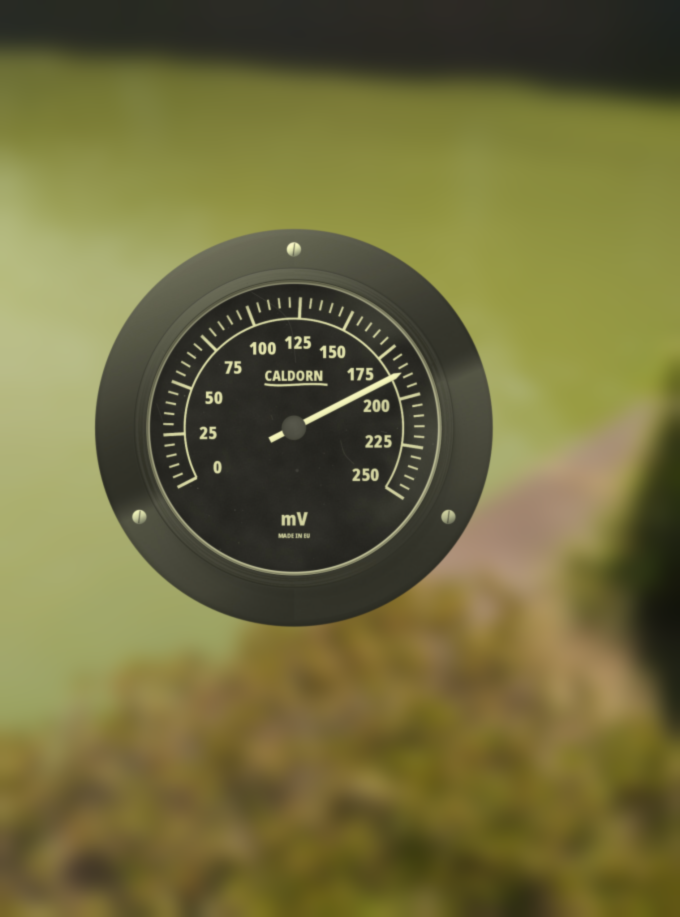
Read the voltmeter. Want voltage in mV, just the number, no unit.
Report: 187.5
